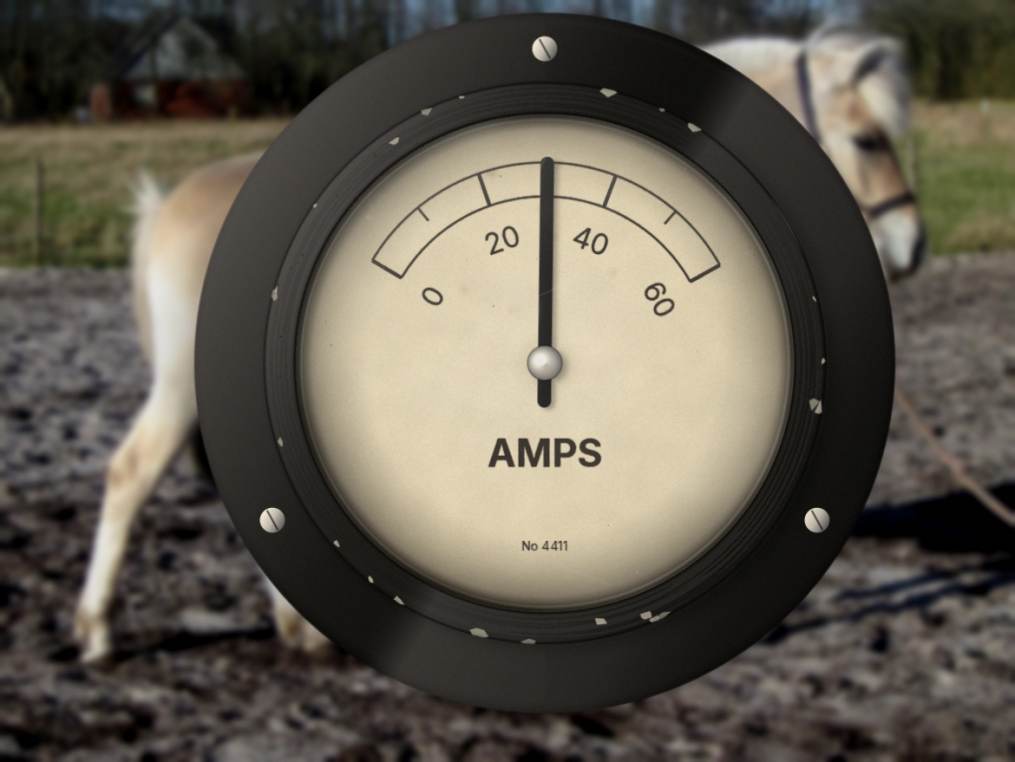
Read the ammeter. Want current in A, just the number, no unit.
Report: 30
